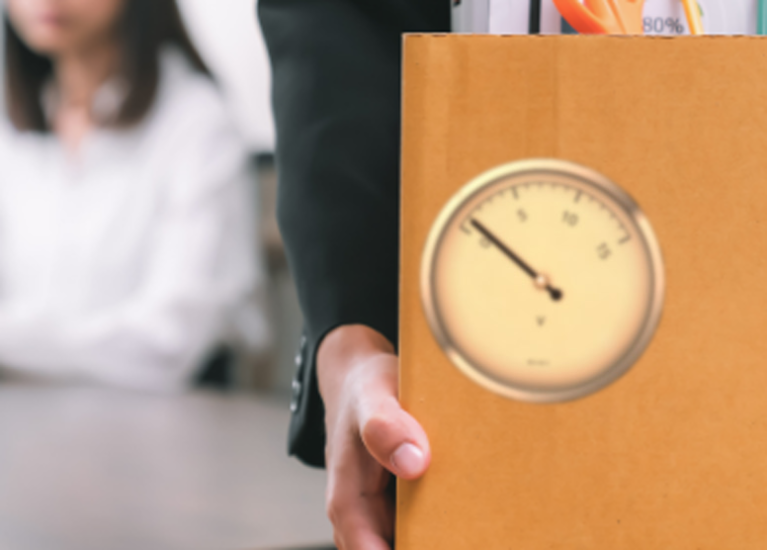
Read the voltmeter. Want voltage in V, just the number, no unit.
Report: 1
